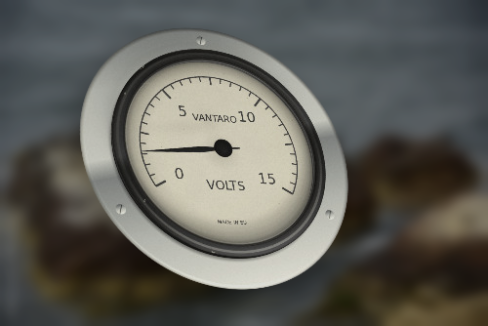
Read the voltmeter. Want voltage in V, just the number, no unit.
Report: 1.5
